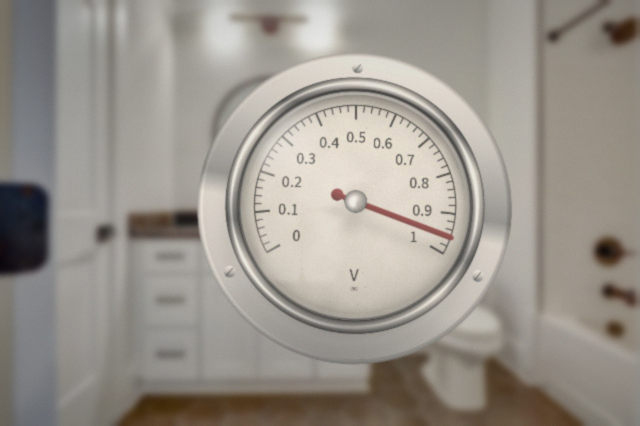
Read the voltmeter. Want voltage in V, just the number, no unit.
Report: 0.96
